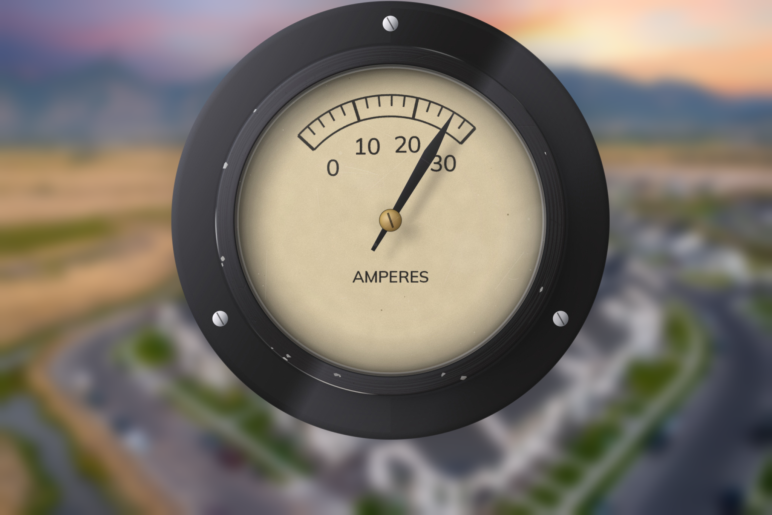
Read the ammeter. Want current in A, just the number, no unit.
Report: 26
